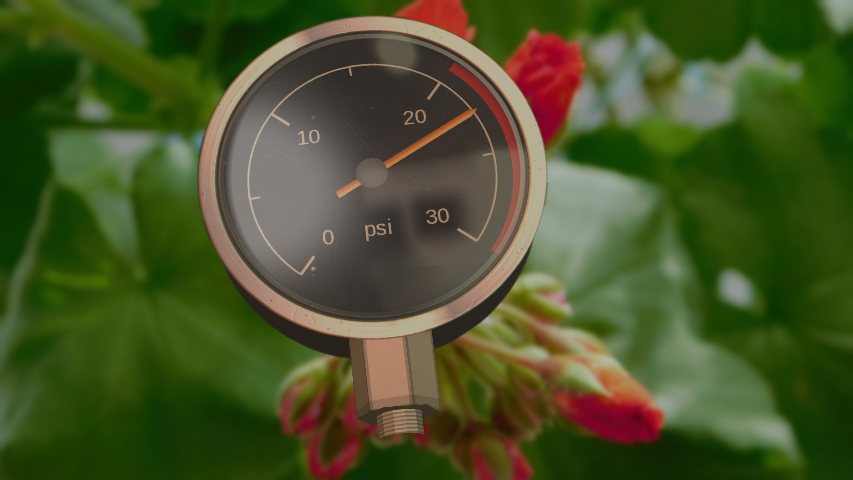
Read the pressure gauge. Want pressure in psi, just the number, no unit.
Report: 22.5
